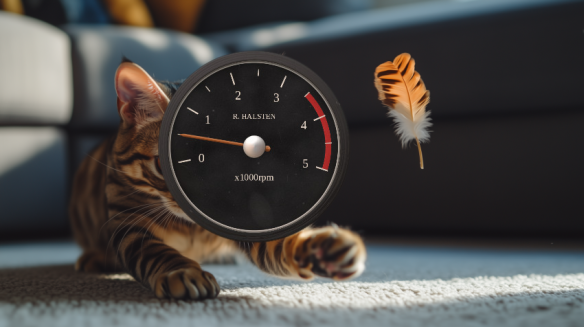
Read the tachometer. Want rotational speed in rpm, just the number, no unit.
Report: 500
